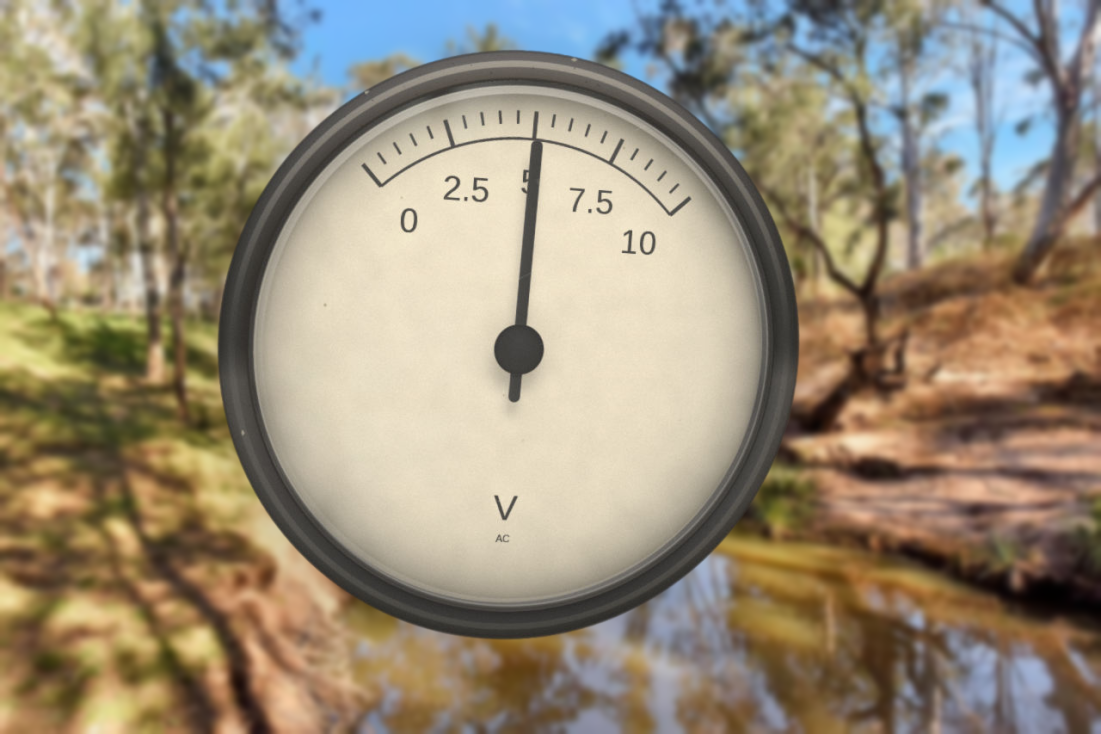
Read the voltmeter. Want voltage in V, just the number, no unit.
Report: 5
